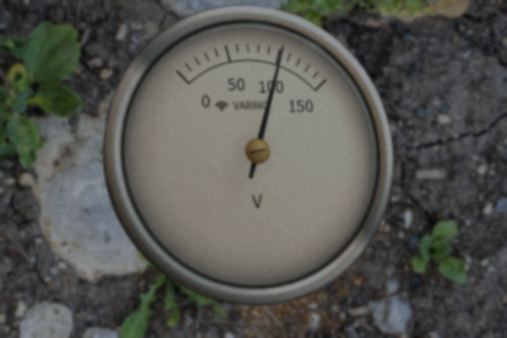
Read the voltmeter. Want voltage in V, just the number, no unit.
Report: 100
